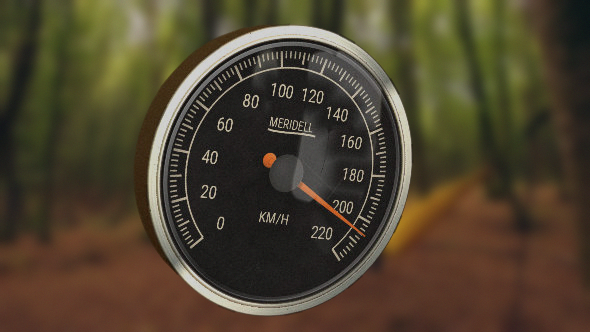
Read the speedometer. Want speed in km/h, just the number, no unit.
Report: 206
